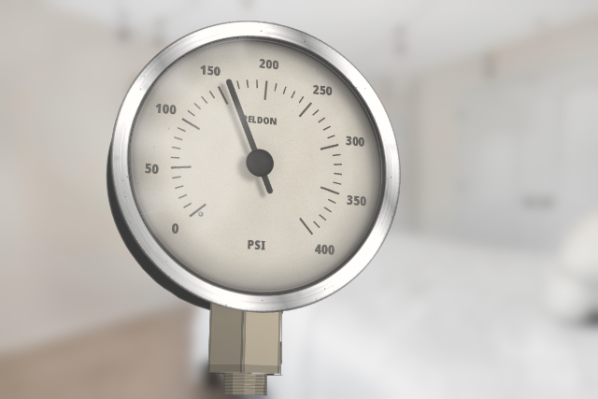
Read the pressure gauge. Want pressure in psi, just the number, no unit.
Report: 160
